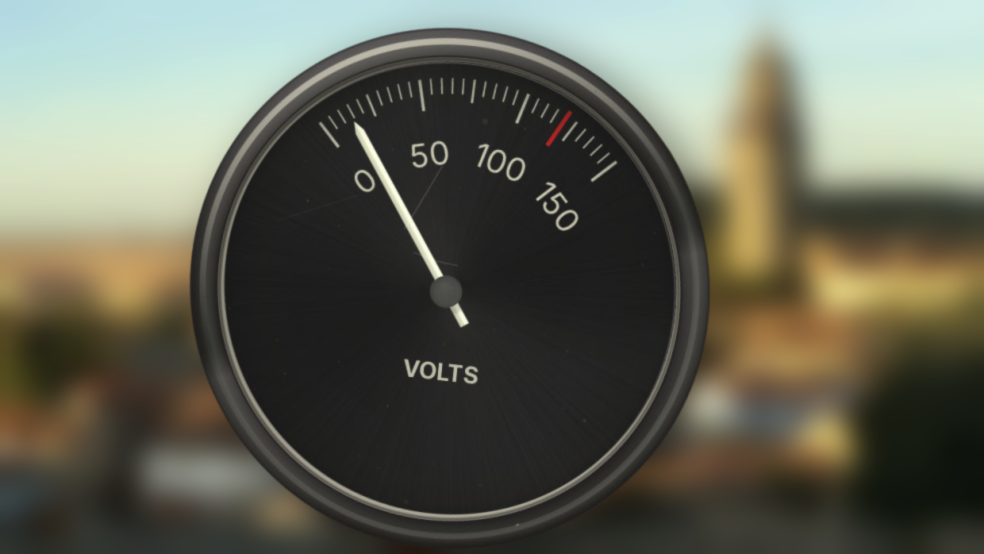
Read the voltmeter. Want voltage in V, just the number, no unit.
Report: 15
